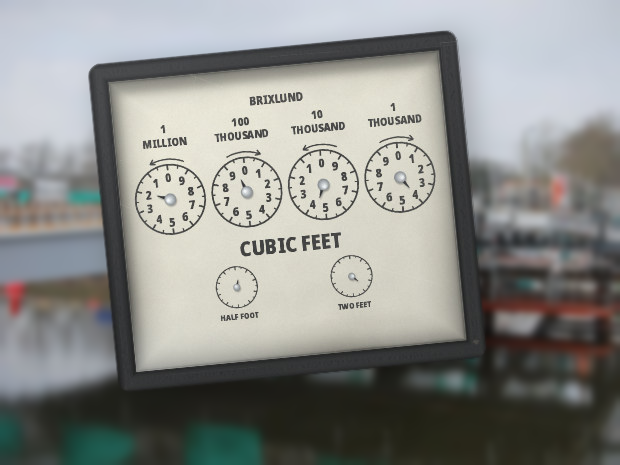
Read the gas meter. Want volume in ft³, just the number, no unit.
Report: 194400
